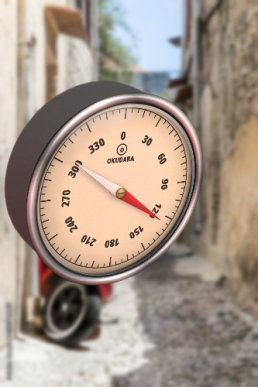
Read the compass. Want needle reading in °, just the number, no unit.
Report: 125
